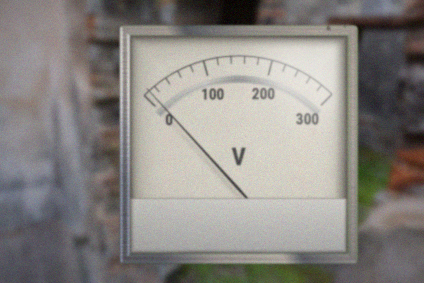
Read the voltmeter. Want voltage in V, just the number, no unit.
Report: 10
